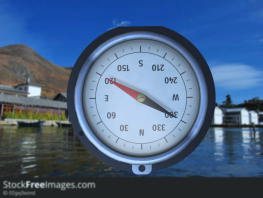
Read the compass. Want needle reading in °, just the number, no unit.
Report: 120
